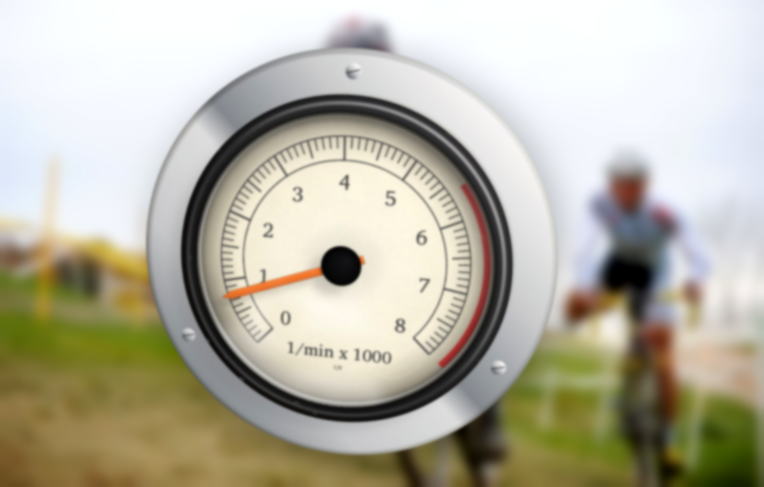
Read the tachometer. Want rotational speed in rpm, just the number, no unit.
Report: 800
